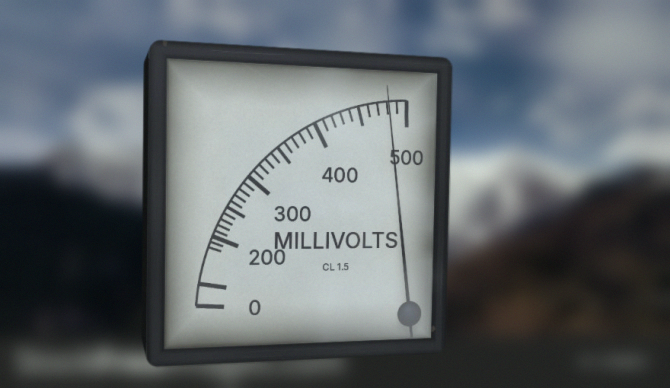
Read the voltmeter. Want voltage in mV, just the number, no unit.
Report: 480
